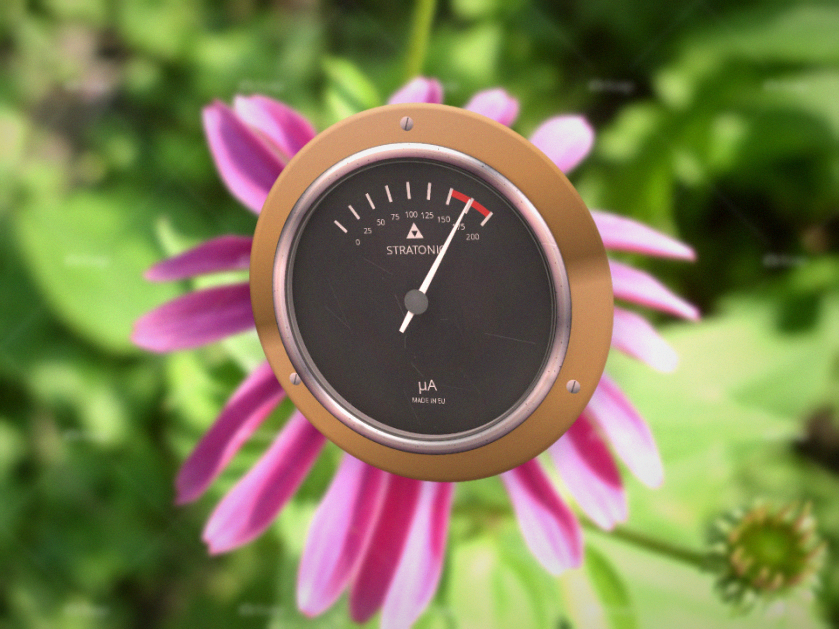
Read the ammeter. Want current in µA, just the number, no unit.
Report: 175
